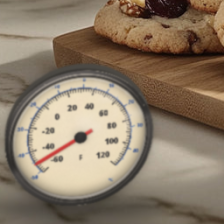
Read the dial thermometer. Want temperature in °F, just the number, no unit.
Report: -50
